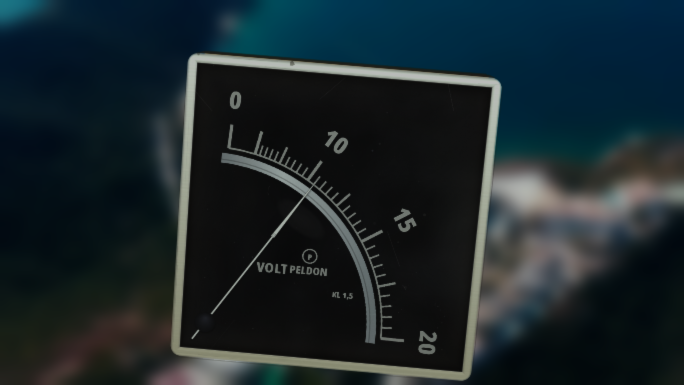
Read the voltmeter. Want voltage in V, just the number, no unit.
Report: 10.5
